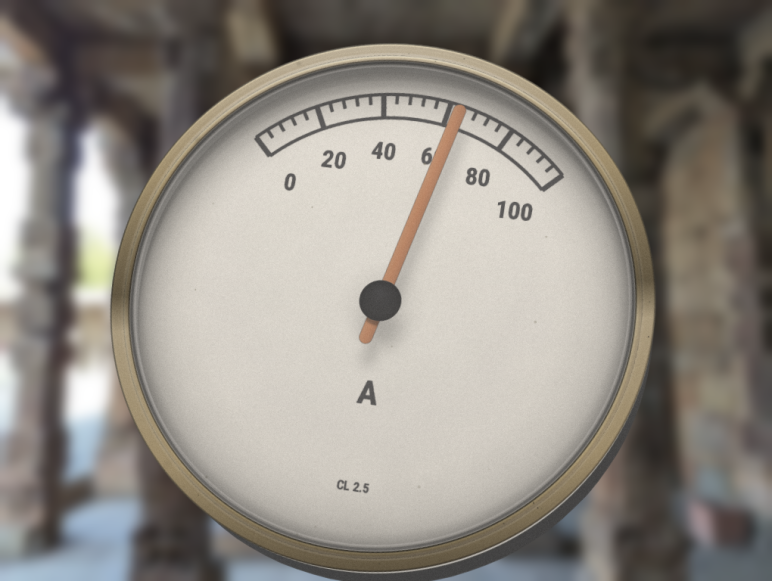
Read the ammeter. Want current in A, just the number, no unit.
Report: 64
